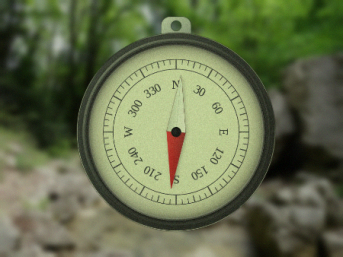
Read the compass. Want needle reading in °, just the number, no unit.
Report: 185
